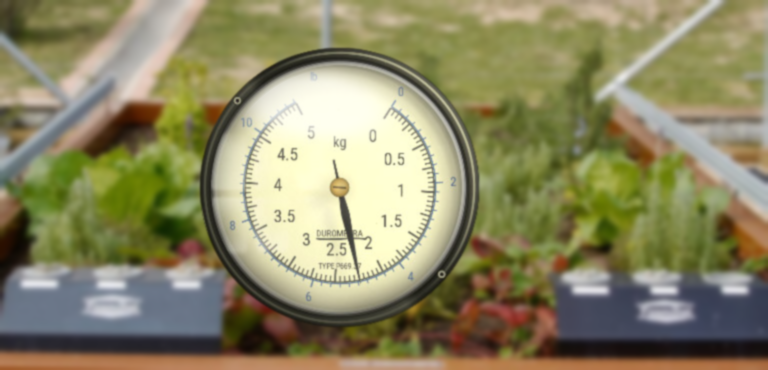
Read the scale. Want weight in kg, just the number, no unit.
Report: 2.25
